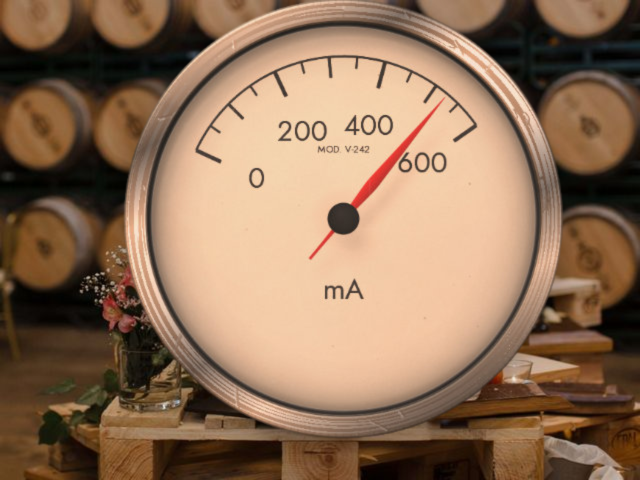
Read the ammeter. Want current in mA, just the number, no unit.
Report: 525
